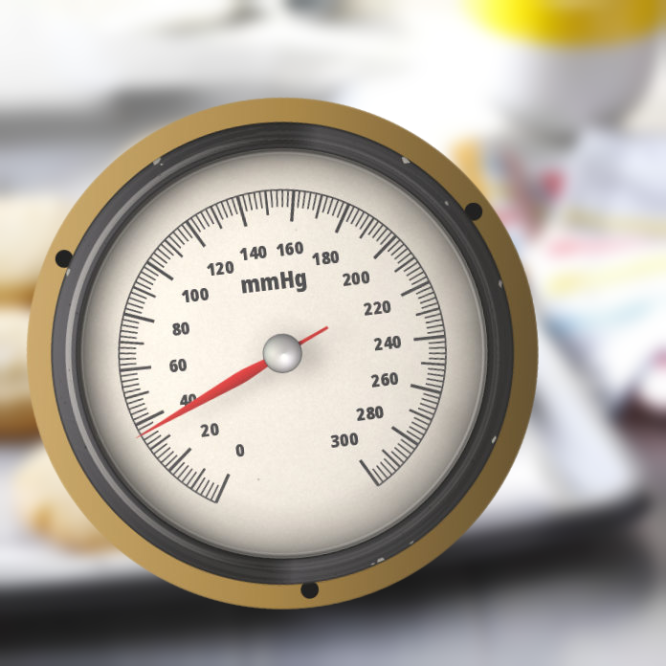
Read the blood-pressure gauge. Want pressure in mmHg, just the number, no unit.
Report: 36
